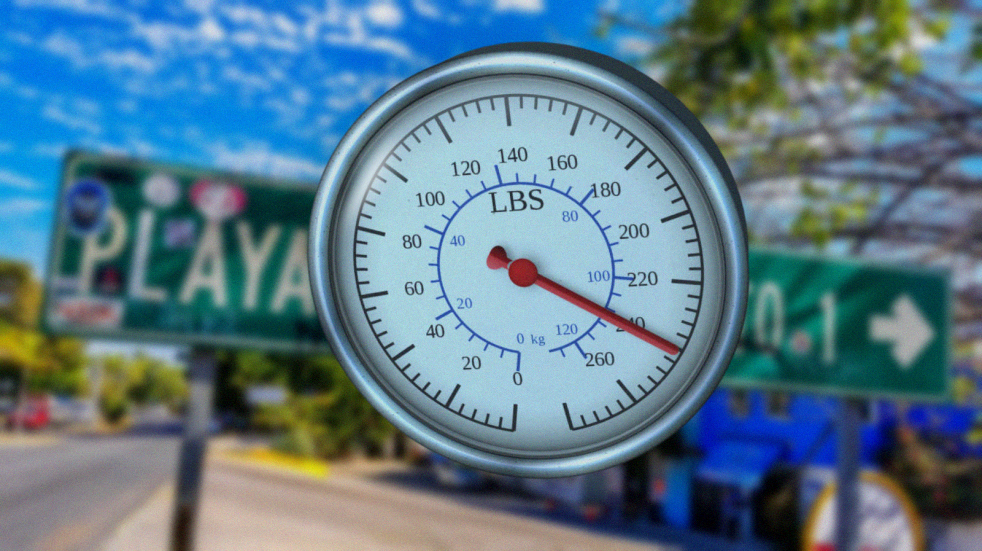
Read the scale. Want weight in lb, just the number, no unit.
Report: 240
